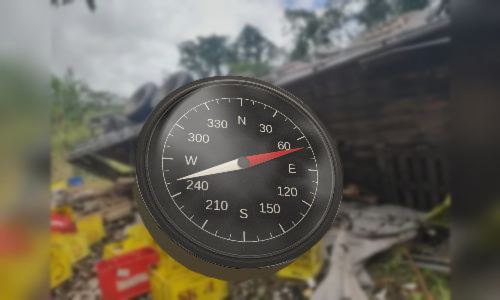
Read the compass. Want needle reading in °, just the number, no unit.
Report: 70
